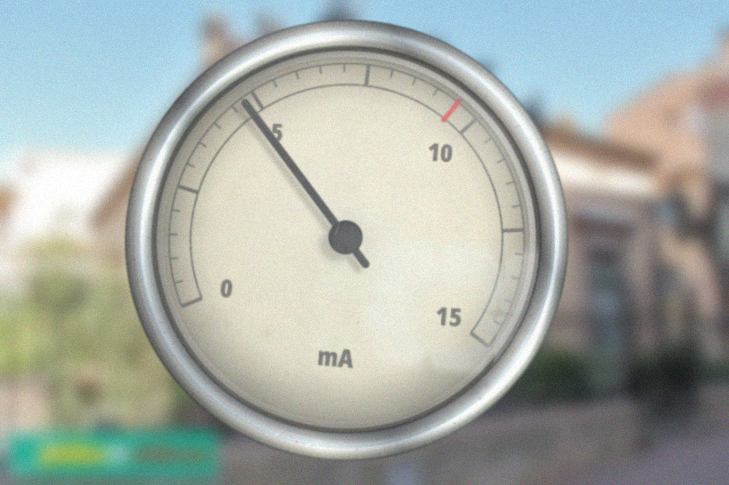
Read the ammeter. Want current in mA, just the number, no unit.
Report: 4.75
